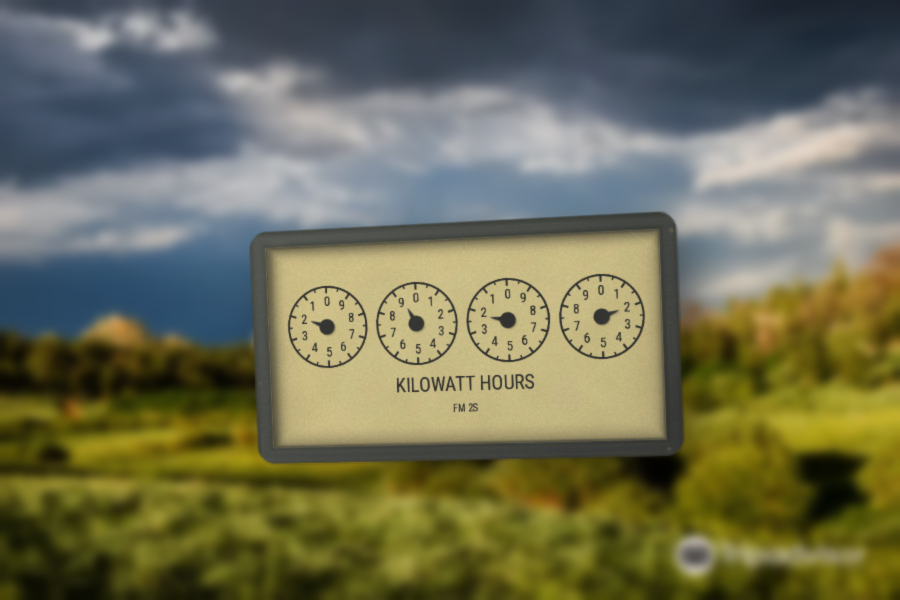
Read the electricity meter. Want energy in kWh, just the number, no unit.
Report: 1922
